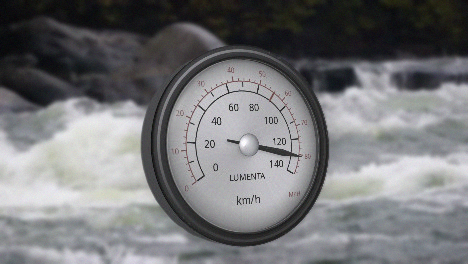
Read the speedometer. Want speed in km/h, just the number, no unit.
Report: 130
